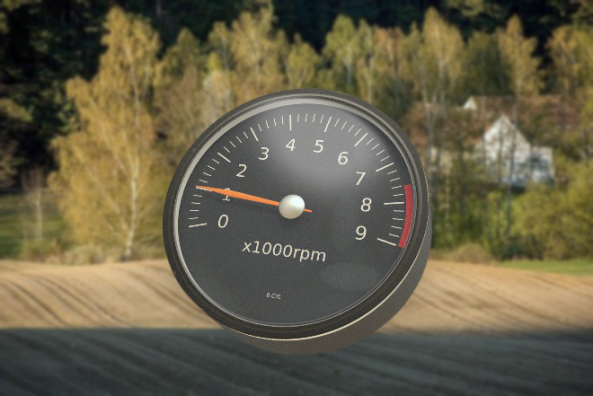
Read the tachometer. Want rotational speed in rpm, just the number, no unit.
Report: 1000
